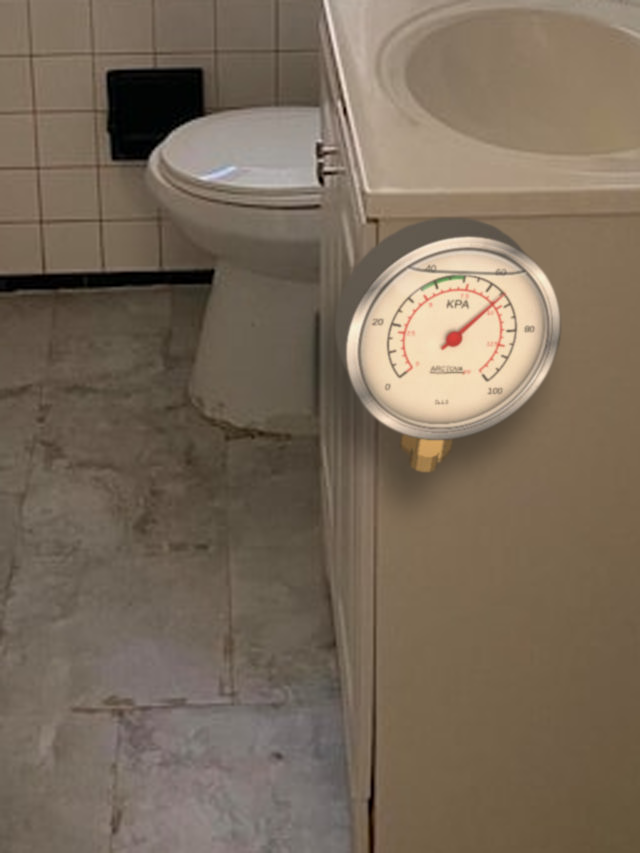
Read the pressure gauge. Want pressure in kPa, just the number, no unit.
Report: 65
